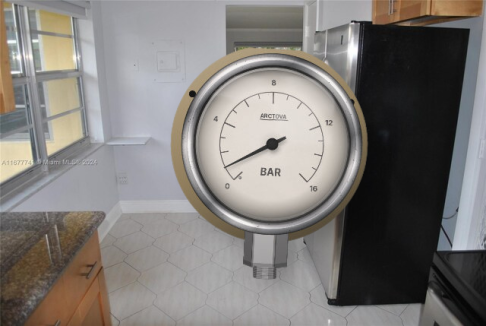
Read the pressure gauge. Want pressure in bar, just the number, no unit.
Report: 1
